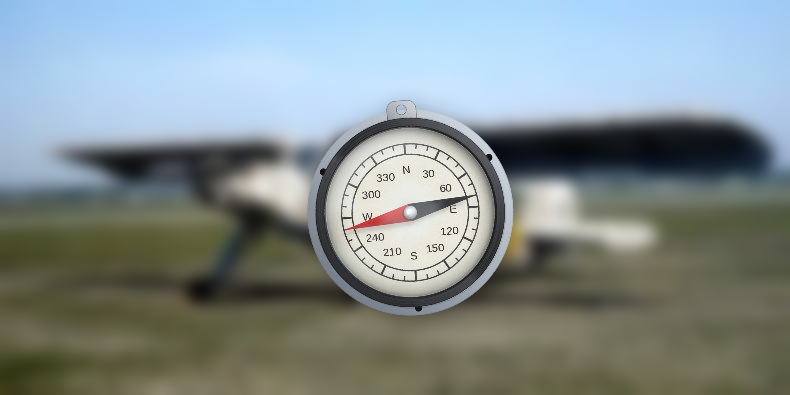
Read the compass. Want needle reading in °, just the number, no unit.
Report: 260
